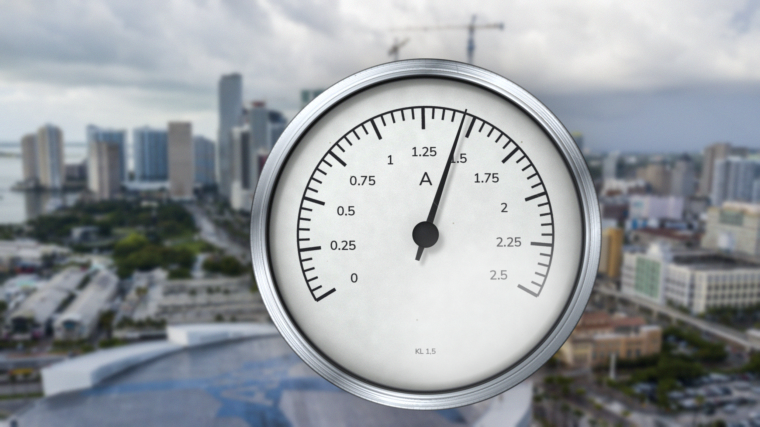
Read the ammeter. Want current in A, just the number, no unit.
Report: 1.45
